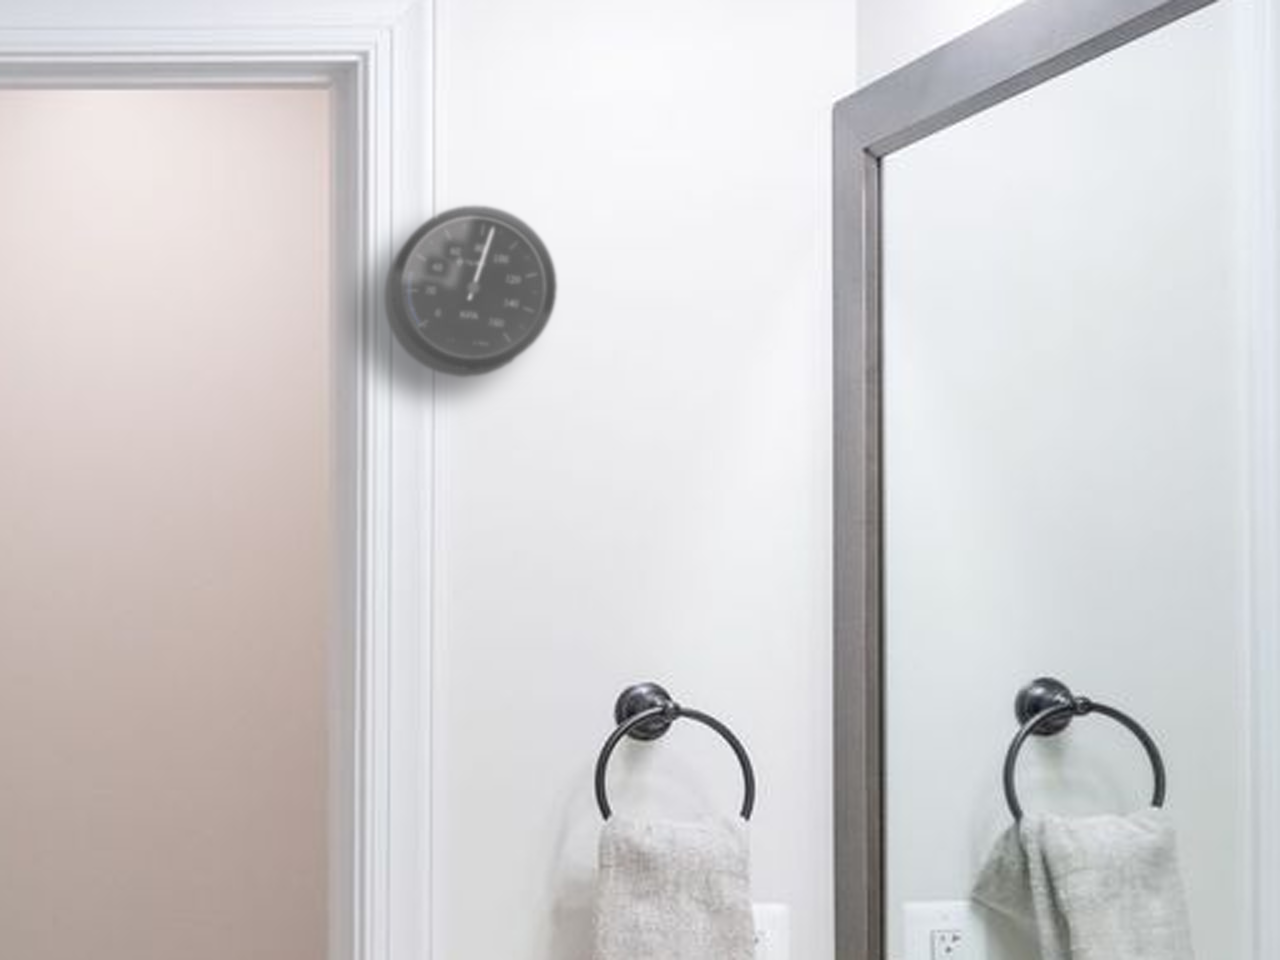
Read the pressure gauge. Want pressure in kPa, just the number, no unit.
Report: 85
